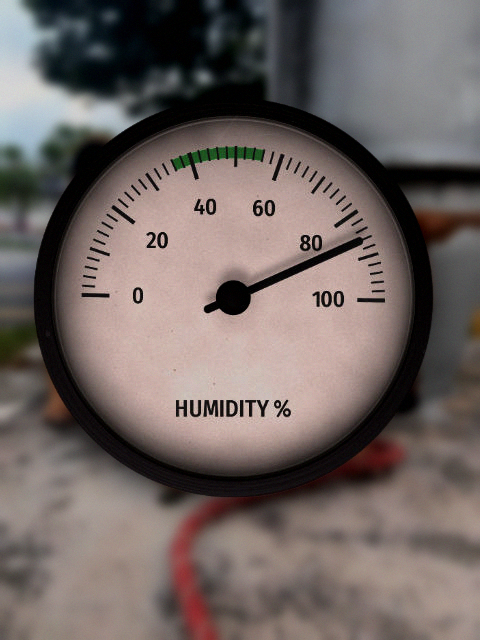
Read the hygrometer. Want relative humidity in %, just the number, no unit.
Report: 86
